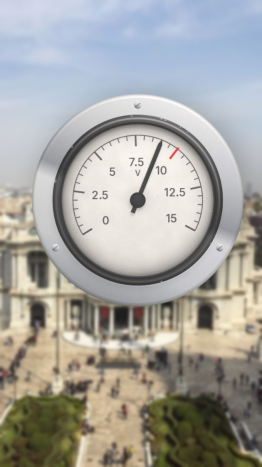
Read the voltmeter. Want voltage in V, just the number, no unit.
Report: 9
